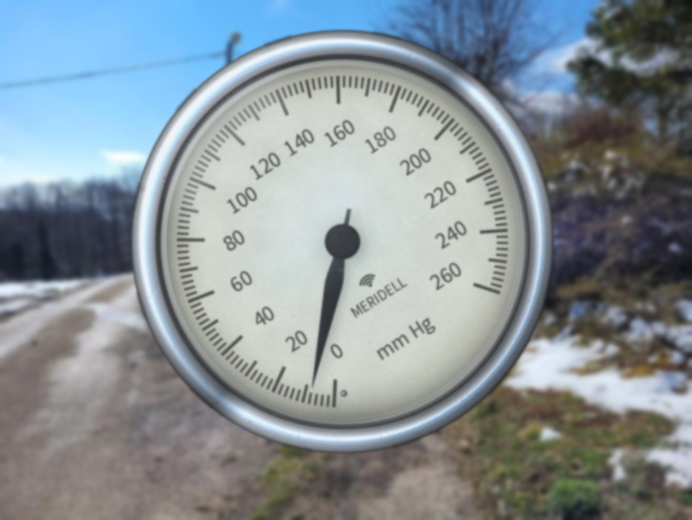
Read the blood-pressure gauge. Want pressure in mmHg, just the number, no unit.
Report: 8
